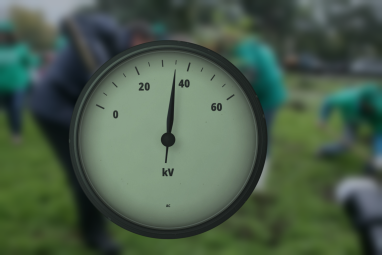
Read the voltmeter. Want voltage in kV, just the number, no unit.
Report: 35
